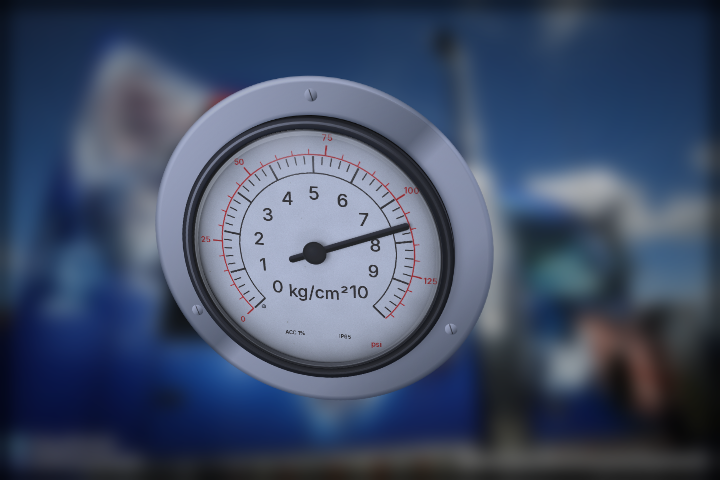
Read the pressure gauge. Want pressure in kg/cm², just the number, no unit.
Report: 7.6
